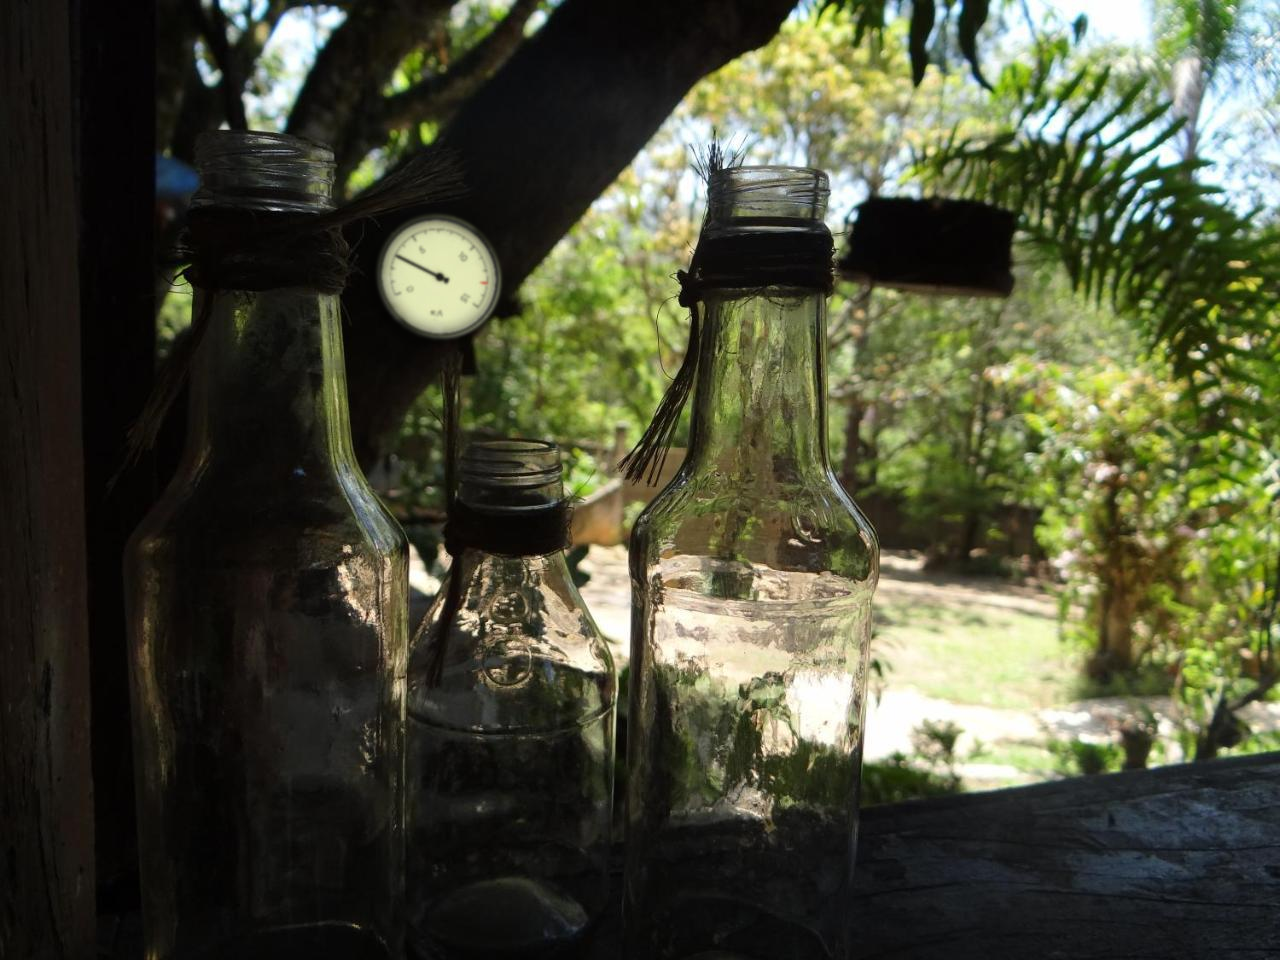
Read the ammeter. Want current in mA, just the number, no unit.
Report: 3
